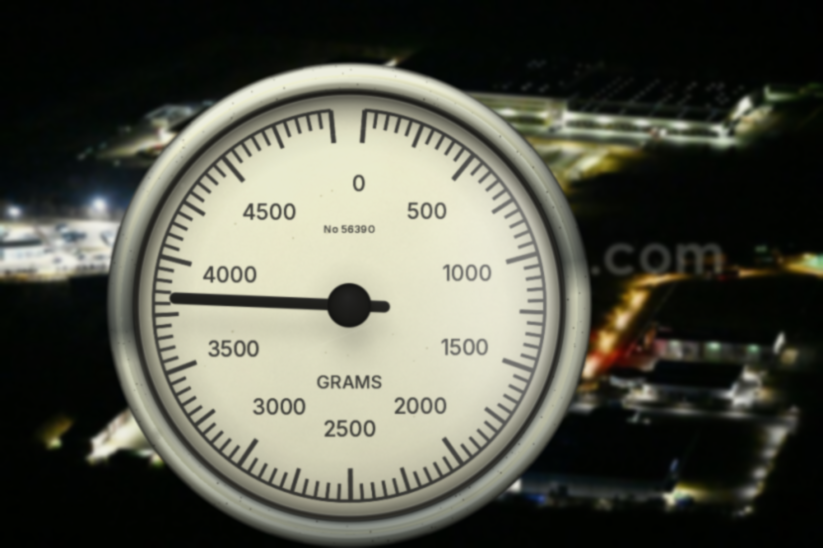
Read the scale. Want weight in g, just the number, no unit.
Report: 3825
